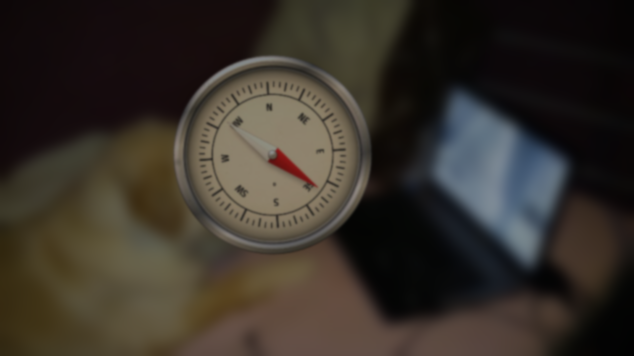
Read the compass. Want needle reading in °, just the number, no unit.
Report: 130
